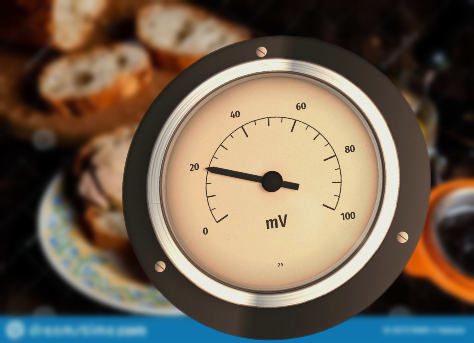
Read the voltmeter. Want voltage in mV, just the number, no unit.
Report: 20
